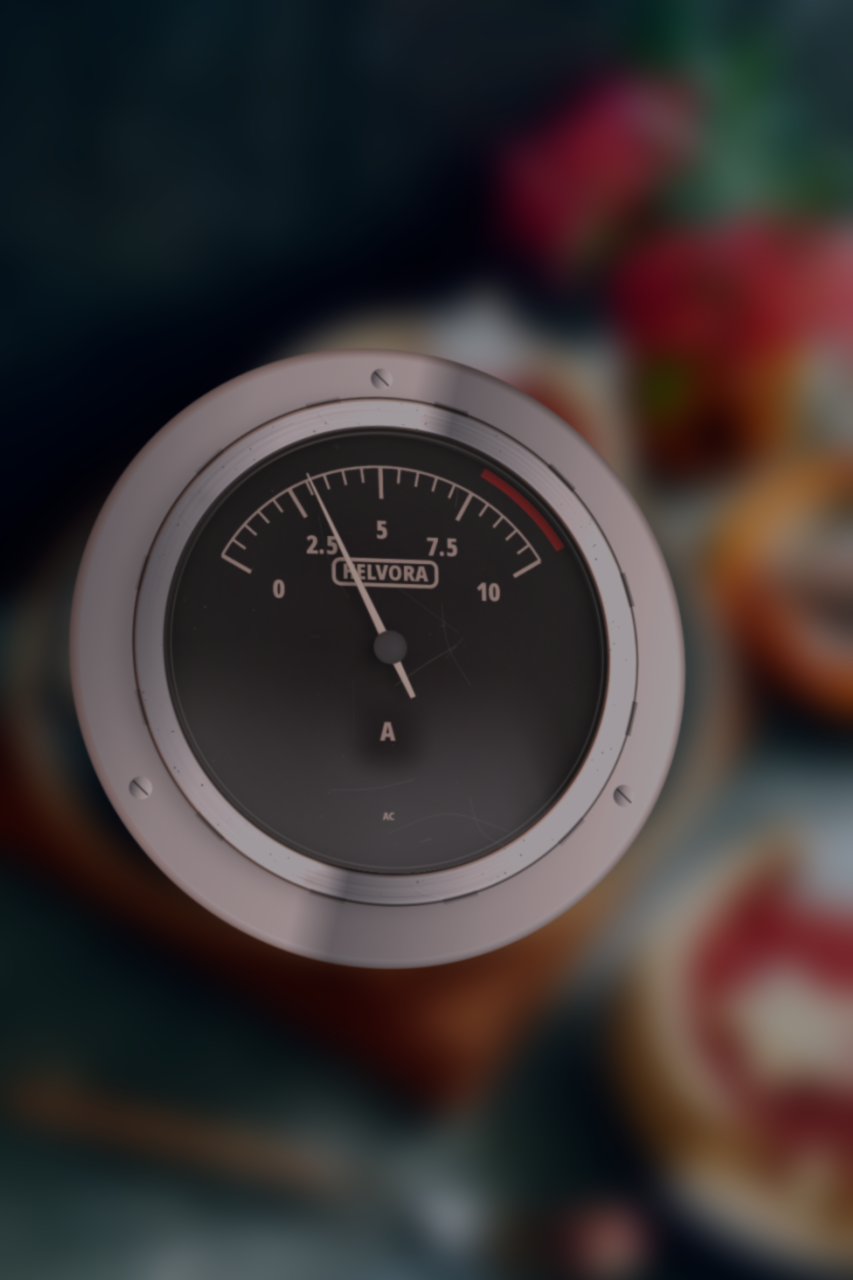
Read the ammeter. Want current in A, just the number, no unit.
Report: 3
